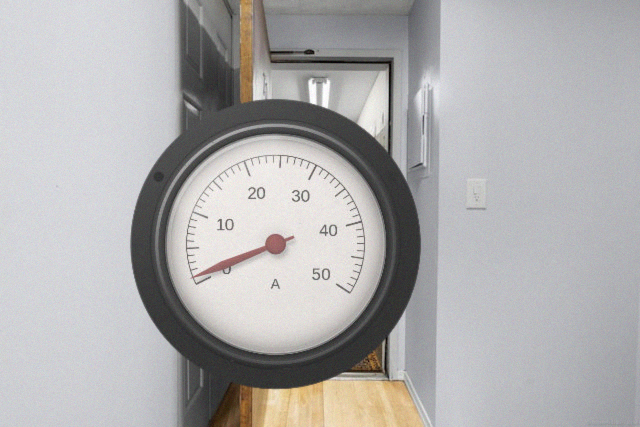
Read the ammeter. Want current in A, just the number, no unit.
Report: 1
